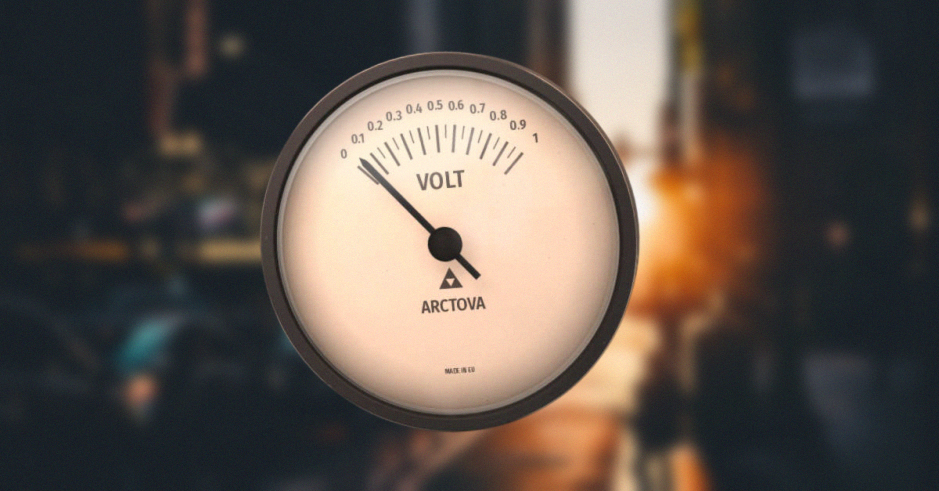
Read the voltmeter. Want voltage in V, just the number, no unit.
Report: 0.05
